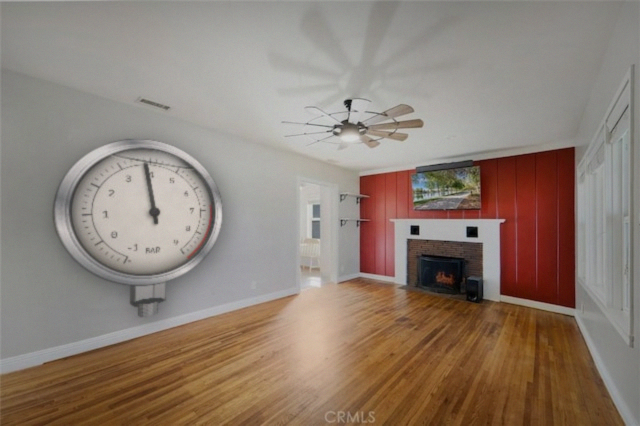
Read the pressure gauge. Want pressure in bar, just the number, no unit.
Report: 3.8
